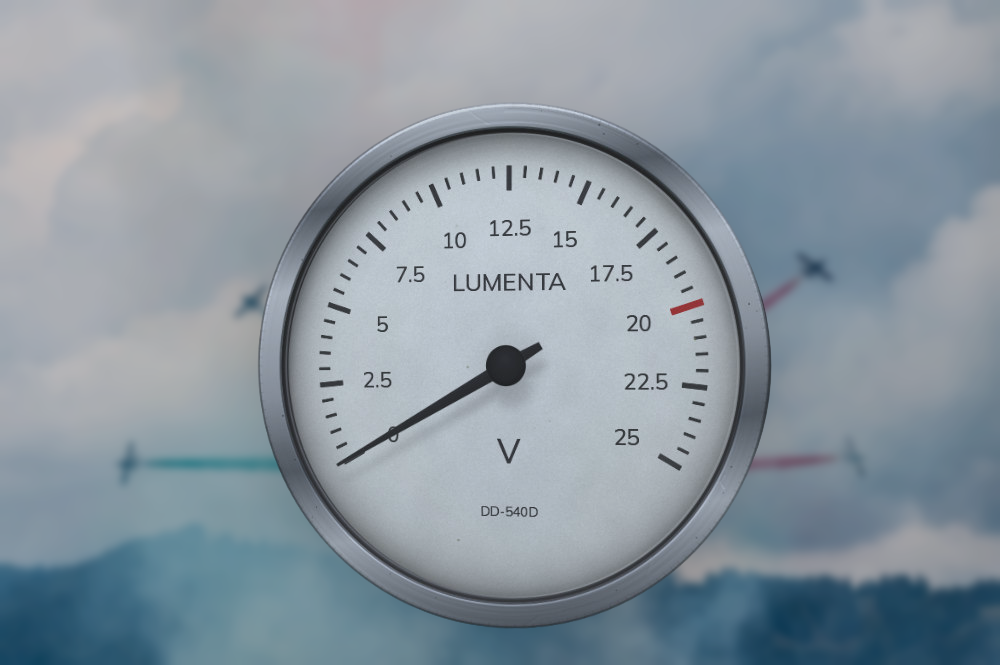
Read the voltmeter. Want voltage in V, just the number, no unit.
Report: 0
